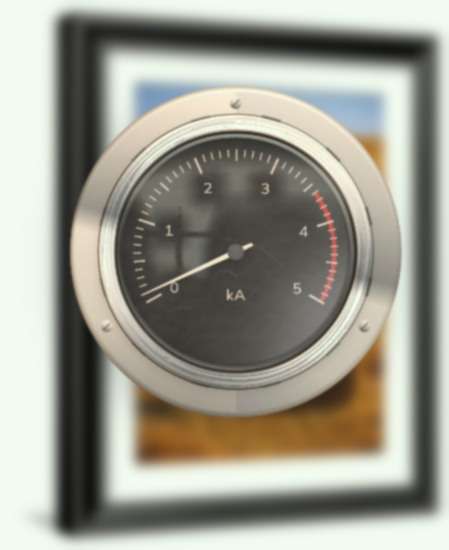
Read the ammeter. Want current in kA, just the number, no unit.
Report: 0.1
